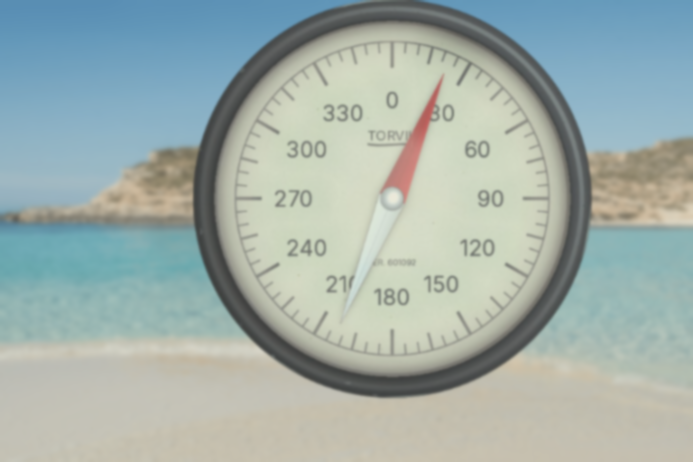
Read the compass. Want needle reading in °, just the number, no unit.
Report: 22.5
